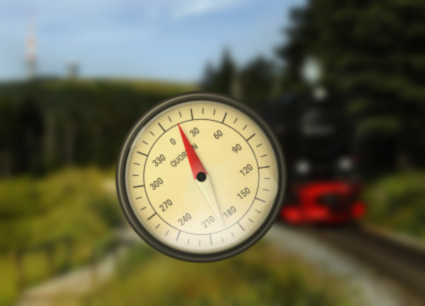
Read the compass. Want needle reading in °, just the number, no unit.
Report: 15
